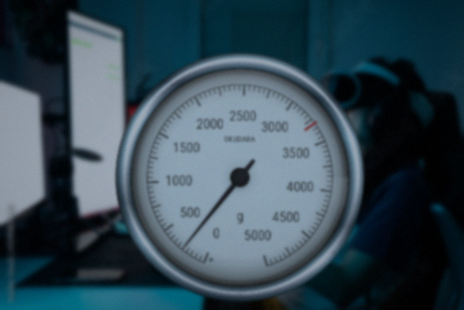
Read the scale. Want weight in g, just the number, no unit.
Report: 250
